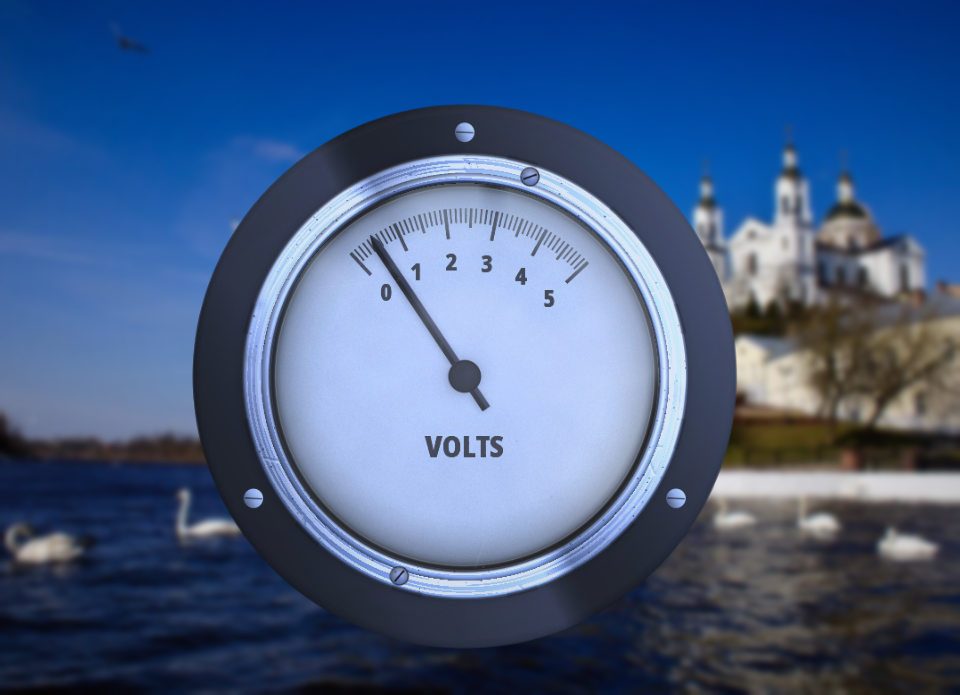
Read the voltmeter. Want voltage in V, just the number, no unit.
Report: 0.5
